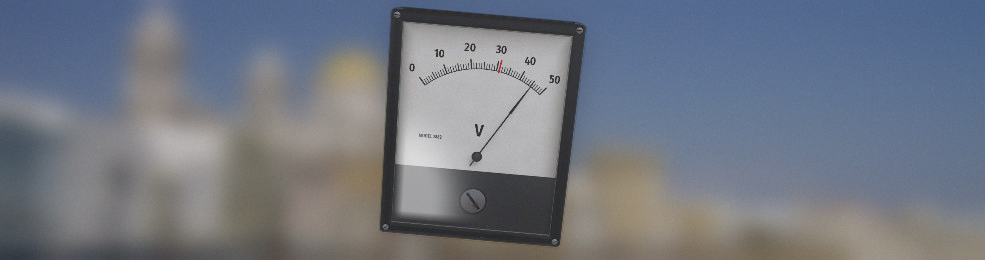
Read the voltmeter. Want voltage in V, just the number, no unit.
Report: 45
